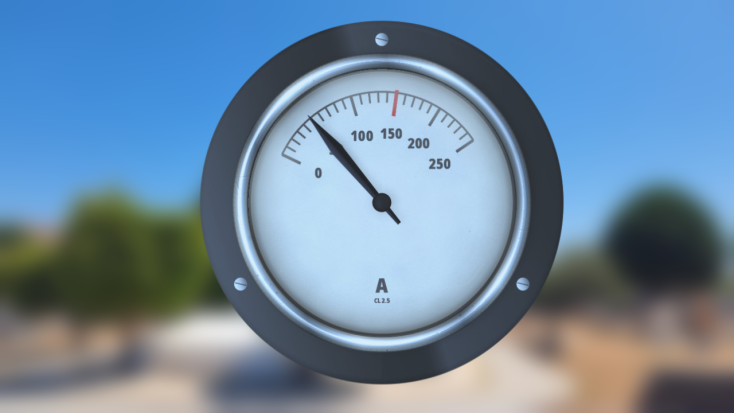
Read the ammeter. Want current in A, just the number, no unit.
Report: 50
